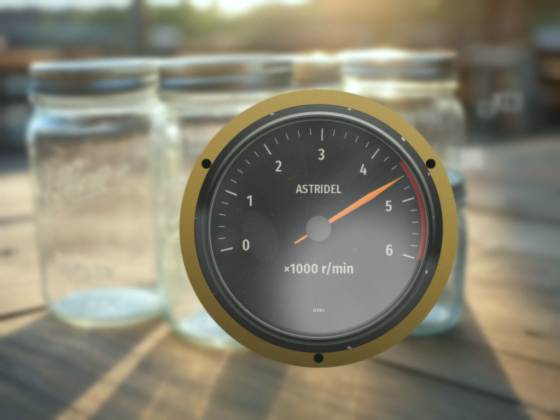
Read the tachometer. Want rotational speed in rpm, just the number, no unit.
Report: 4600
